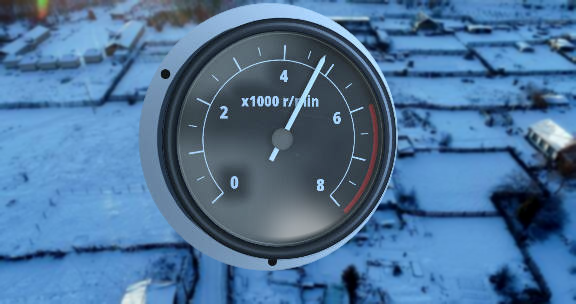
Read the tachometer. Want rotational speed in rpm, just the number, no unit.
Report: 4750
